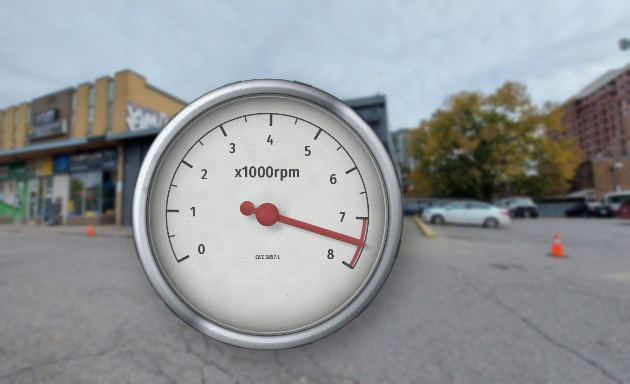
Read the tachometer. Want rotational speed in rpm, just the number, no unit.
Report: 7500
